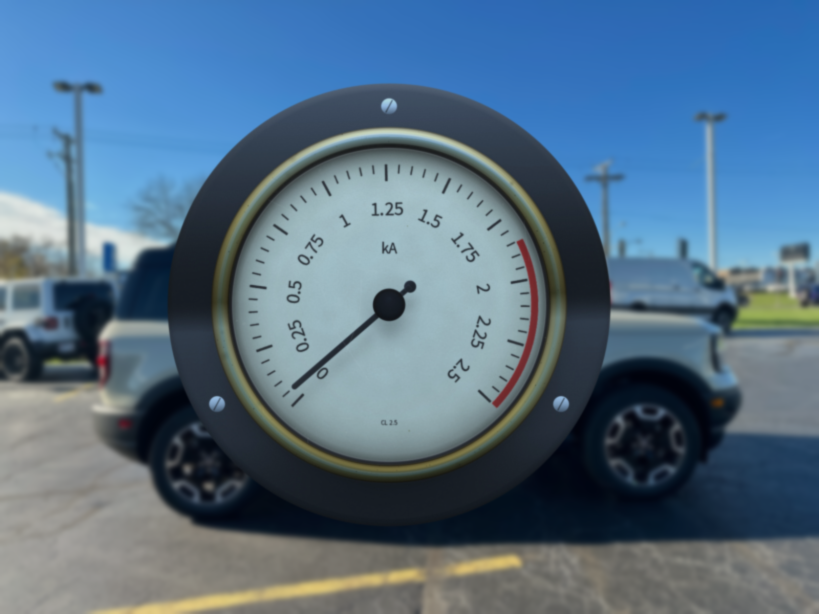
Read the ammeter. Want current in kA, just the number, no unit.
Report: 0.05
